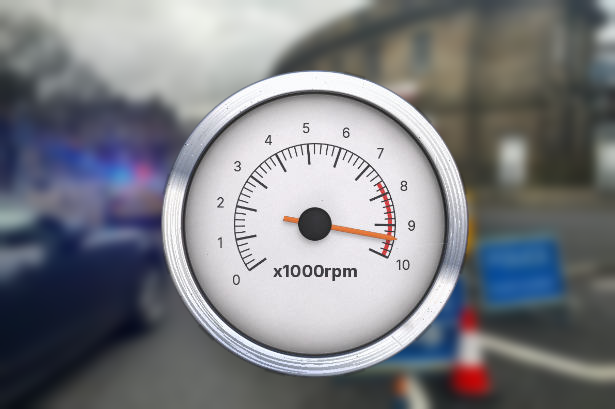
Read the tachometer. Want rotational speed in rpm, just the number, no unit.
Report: 9400
